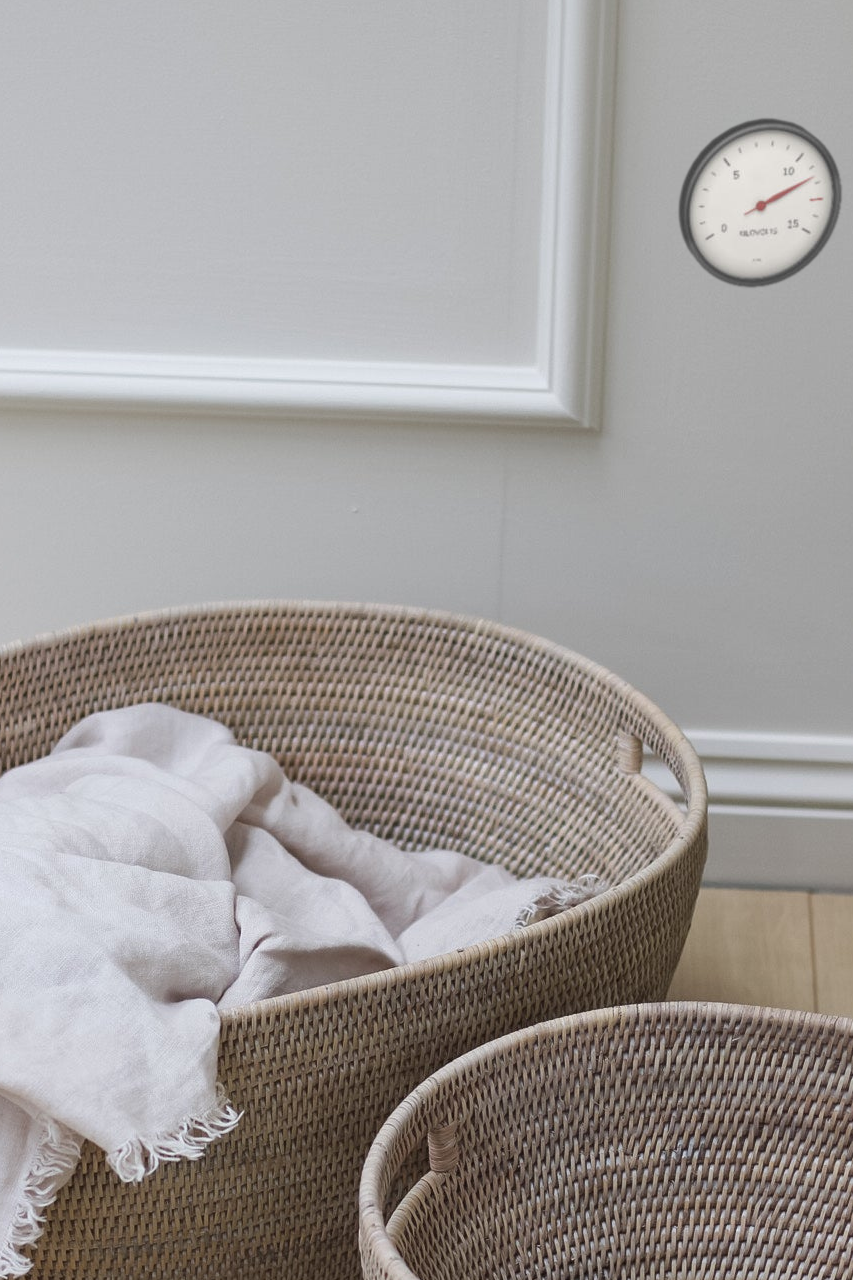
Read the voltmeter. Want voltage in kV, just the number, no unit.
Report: 11.5
